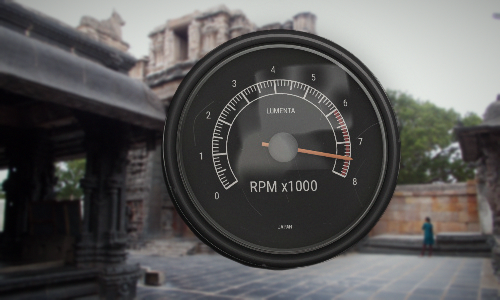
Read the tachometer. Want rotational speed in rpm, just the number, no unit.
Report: 7500
